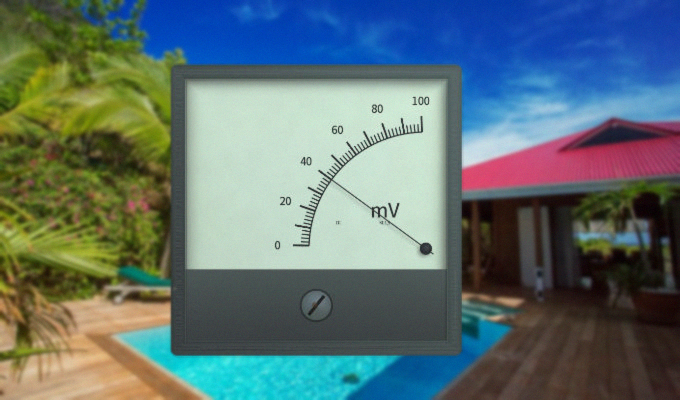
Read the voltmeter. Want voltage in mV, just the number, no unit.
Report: 40
